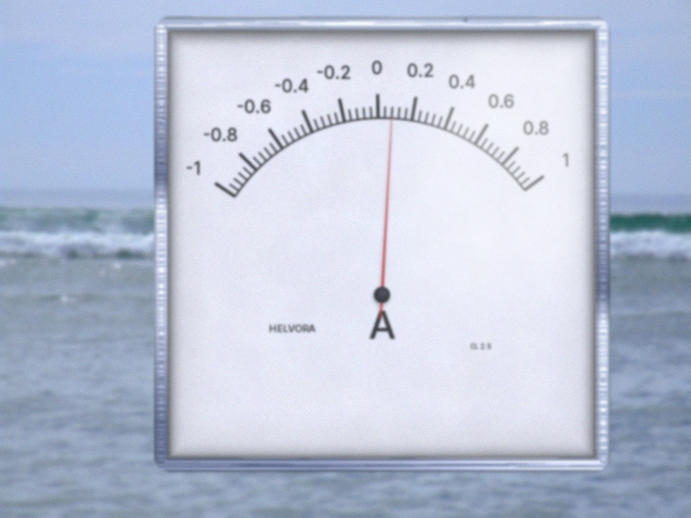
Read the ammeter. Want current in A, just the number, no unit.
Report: 0.08
